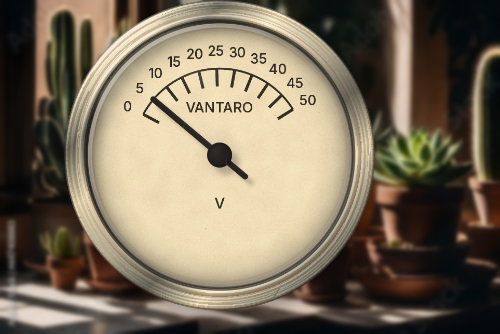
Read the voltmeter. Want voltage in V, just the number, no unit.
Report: 5
